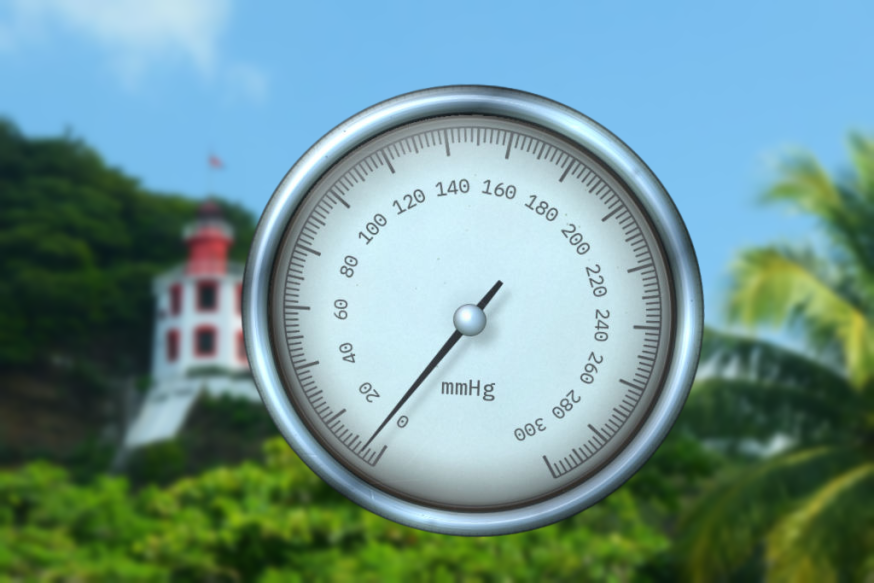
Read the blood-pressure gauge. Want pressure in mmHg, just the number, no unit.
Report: 6
